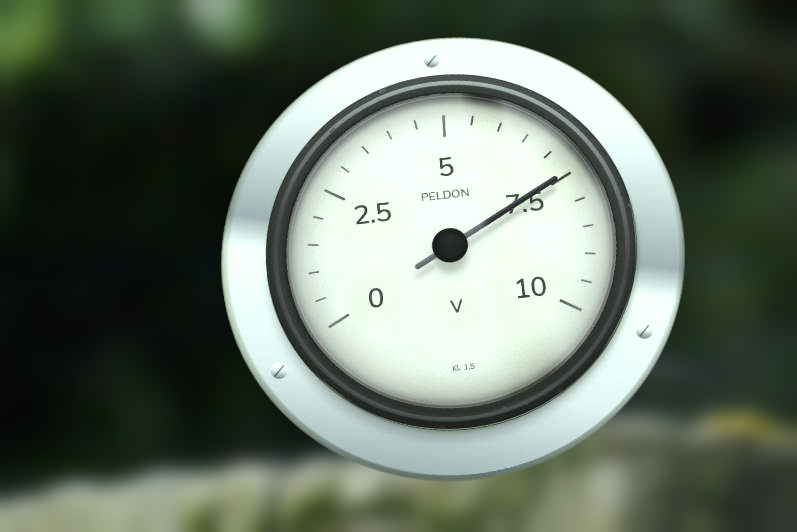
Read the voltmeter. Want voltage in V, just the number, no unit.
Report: 7.5
